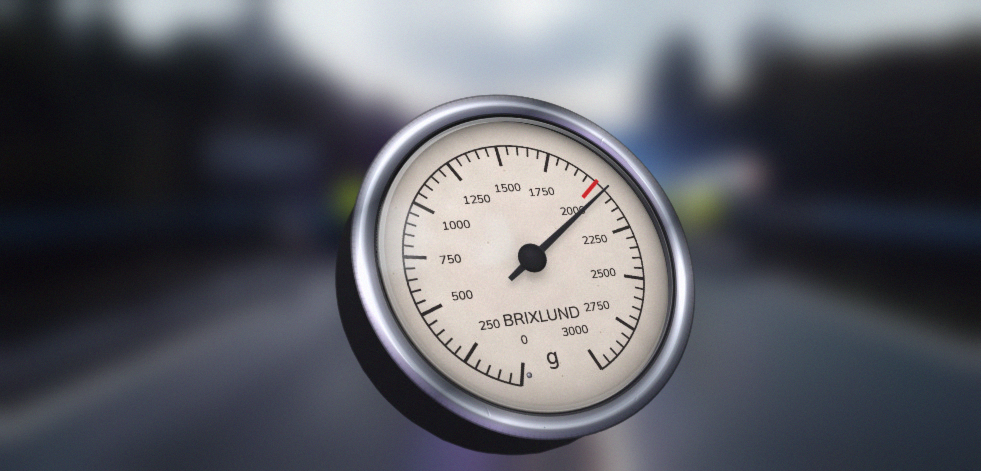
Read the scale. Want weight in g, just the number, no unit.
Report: 2050
